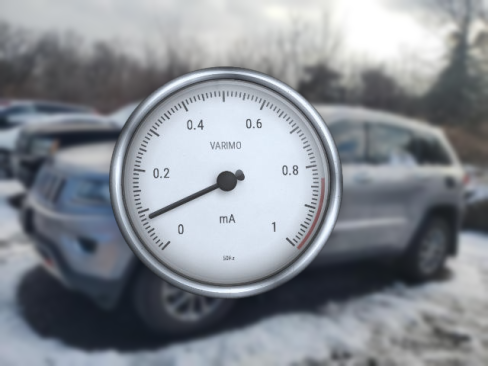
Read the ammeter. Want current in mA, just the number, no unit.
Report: 0.08
